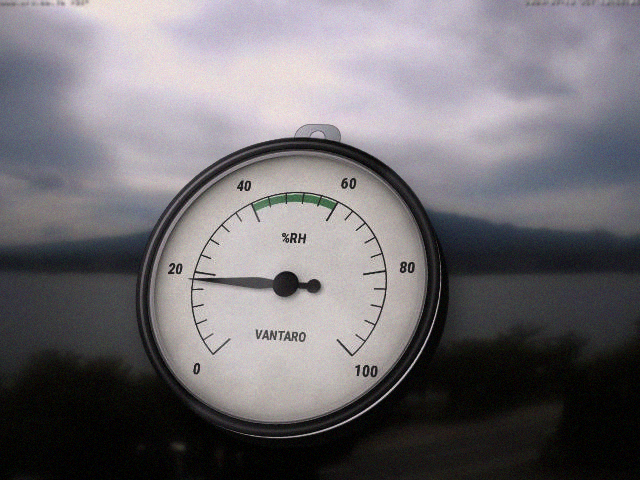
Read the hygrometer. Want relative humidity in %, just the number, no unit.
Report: 18
